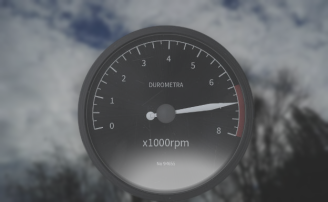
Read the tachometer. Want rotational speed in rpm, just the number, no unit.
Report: 7000
